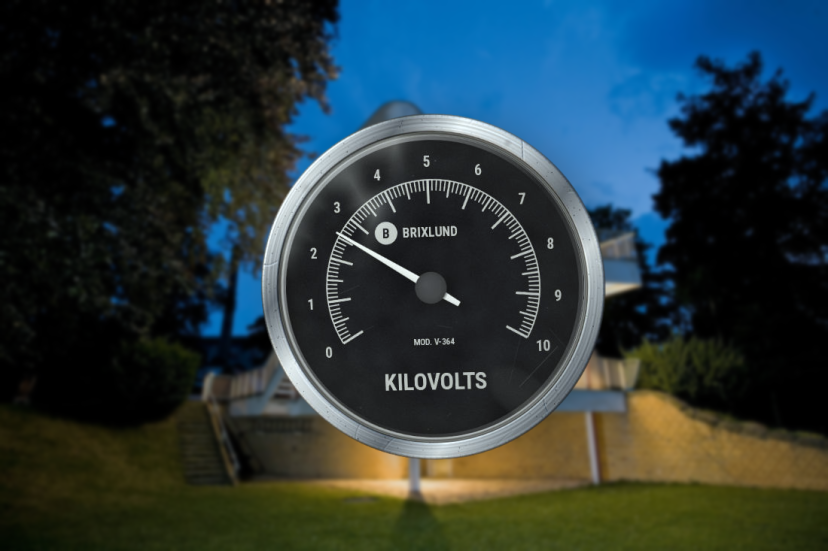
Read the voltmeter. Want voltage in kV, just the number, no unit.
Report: 2.6
